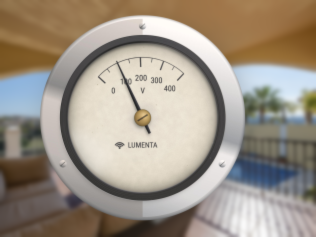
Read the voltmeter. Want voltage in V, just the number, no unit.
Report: 100
